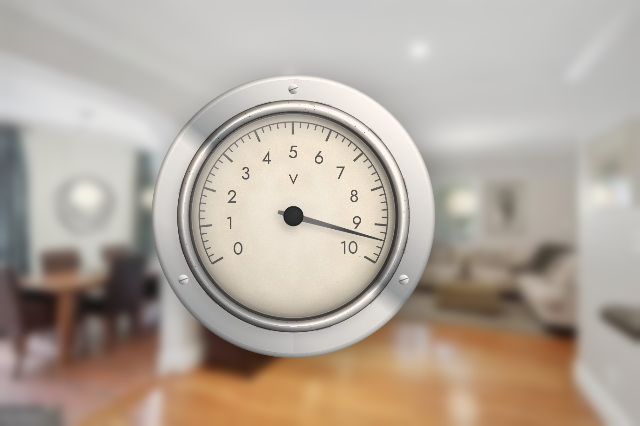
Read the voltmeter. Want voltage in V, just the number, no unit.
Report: 9.4
